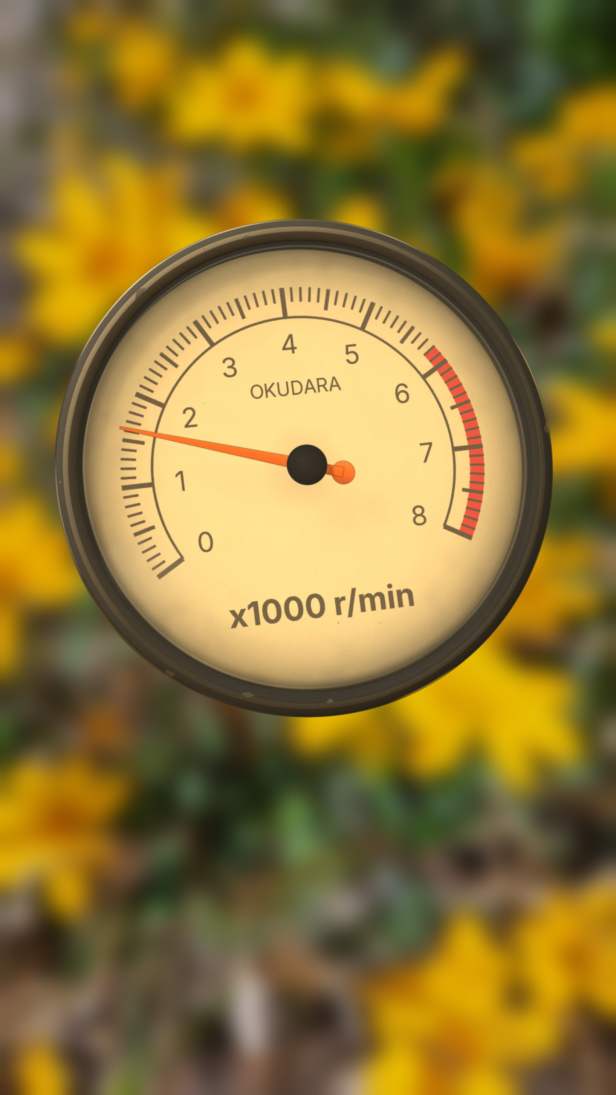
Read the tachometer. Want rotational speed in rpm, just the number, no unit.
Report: 1600
